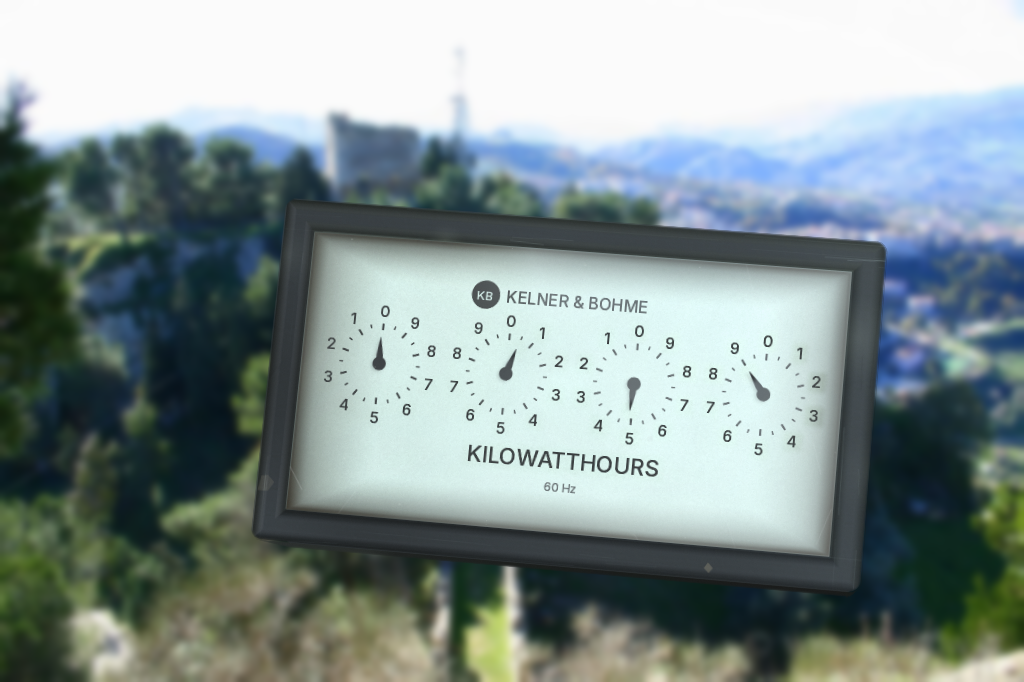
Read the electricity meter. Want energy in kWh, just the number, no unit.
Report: 49
